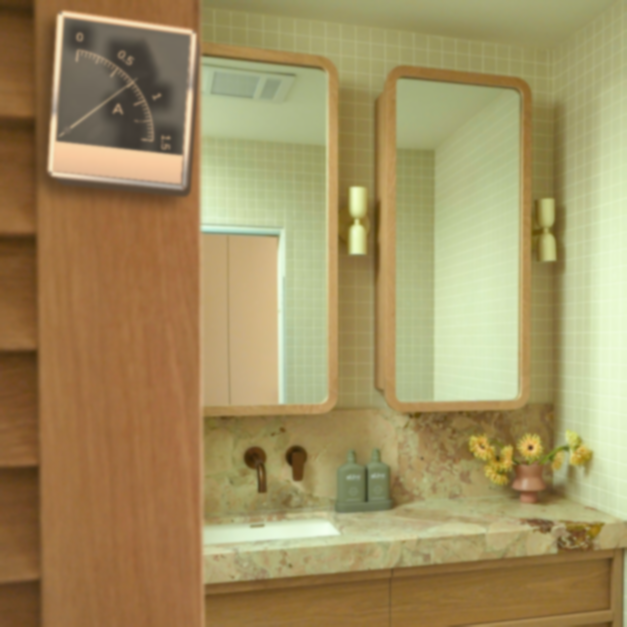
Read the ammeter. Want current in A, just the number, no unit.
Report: 0.75
